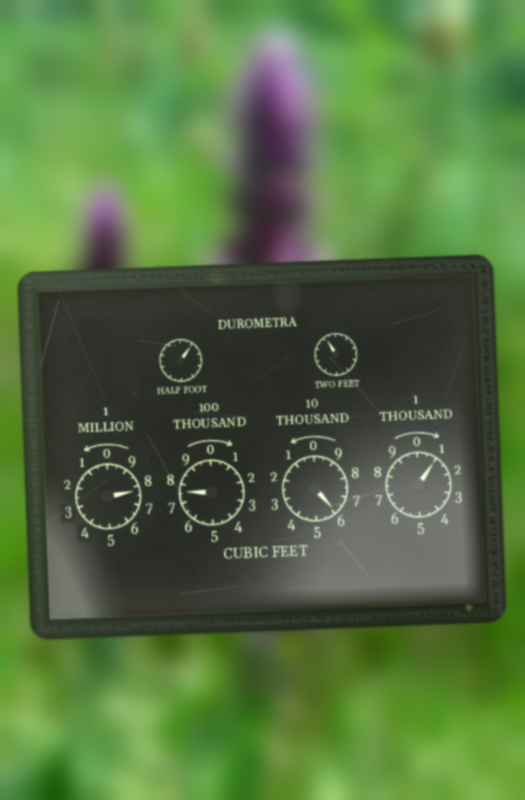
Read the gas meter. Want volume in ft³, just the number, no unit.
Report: 776100
